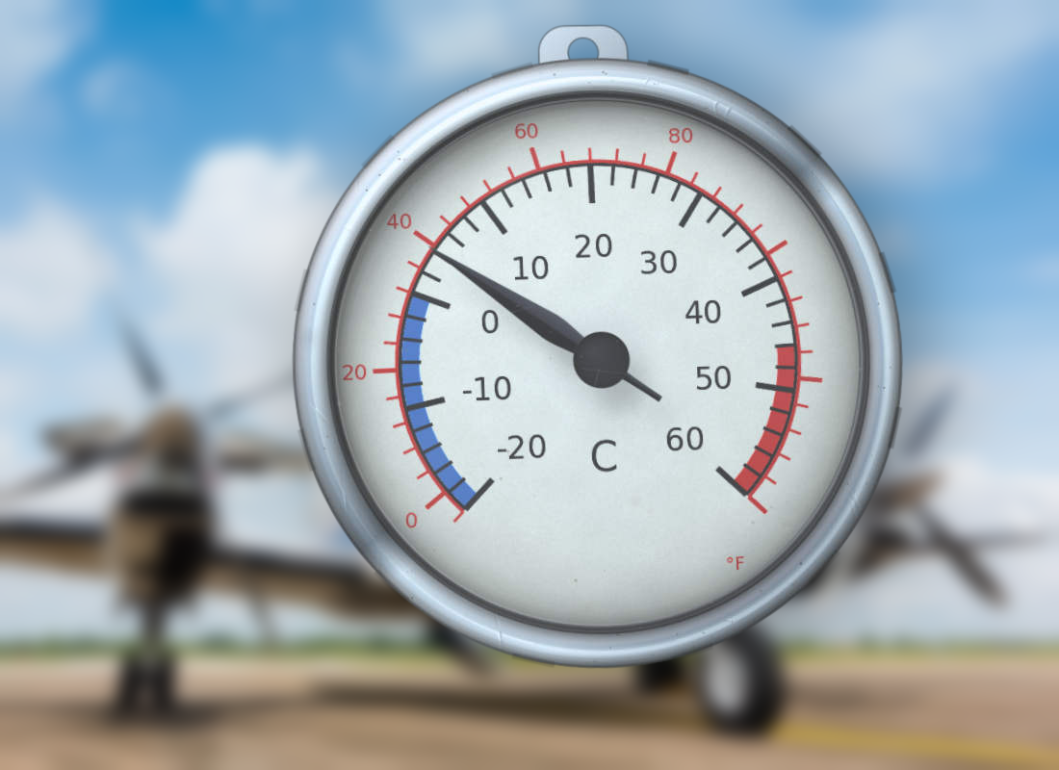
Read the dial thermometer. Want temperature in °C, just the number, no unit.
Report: 4
